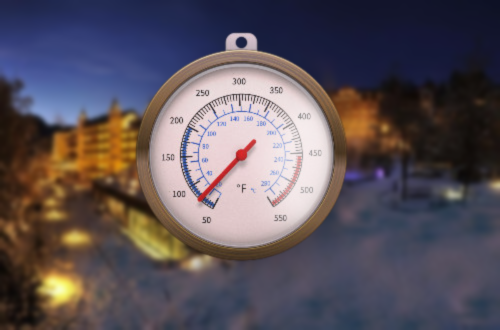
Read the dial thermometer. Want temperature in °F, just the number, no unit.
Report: 75
